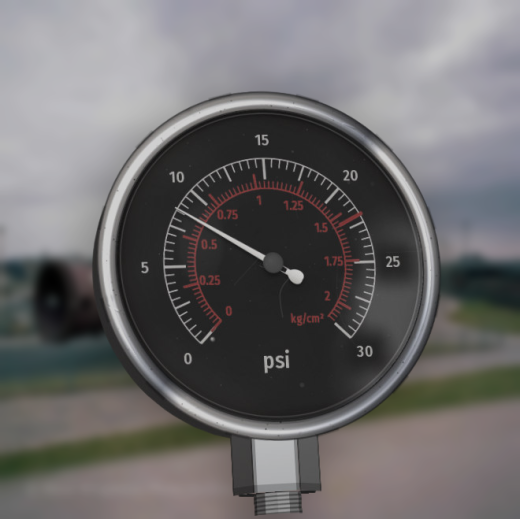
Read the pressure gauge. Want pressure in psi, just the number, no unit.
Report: 8.5
